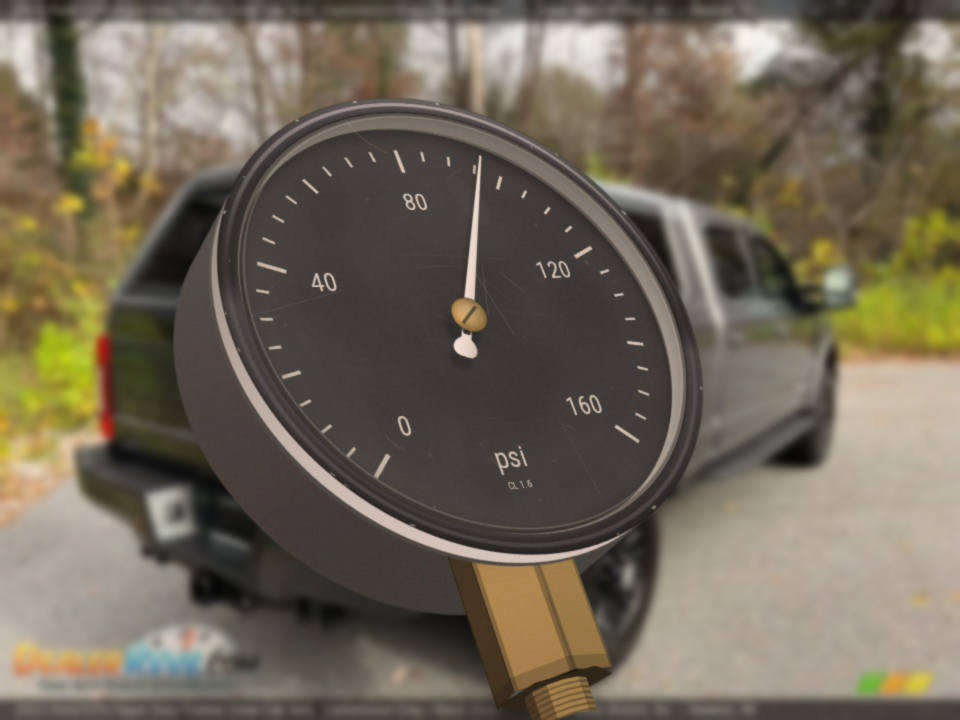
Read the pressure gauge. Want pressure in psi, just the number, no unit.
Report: 95
